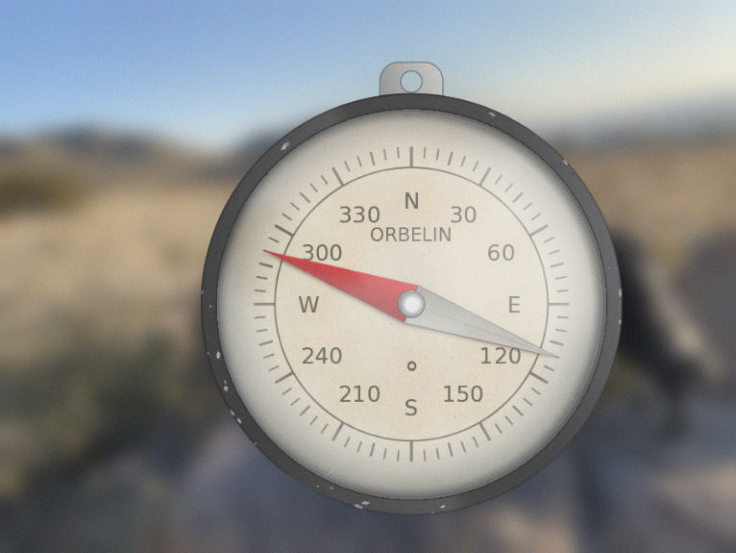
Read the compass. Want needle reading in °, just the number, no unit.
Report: 290
